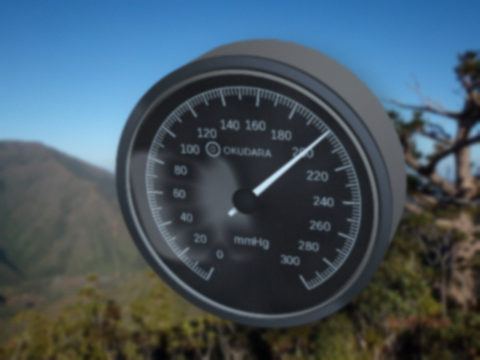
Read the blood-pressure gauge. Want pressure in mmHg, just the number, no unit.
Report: 200
